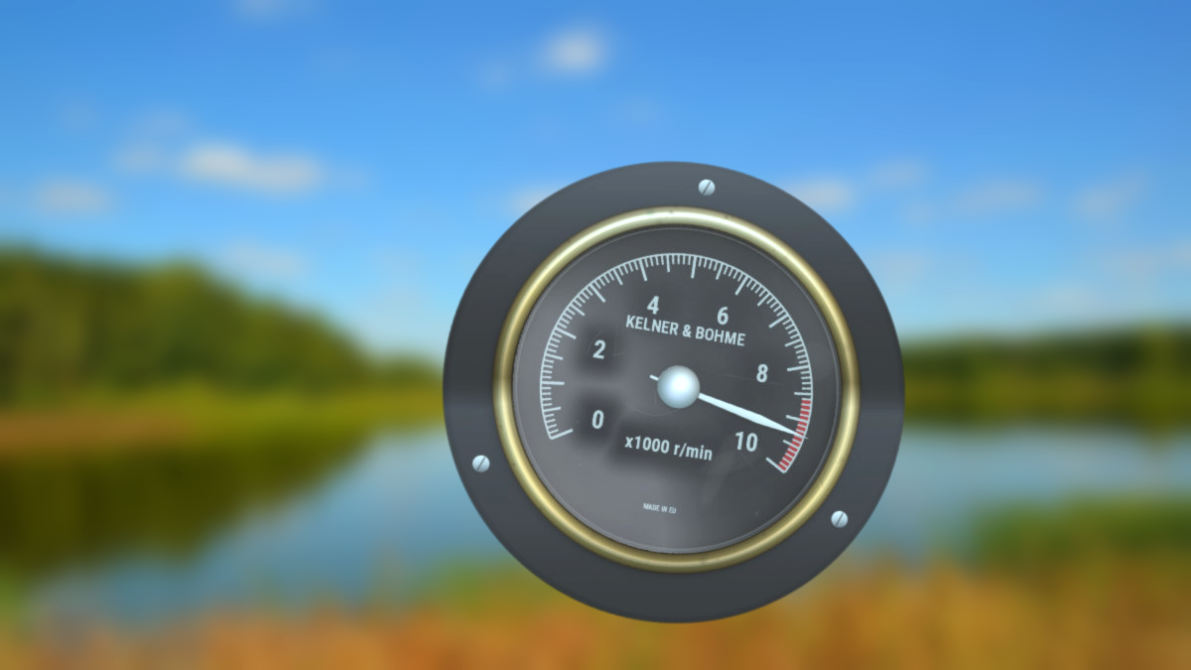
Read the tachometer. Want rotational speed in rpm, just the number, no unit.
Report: 9300
